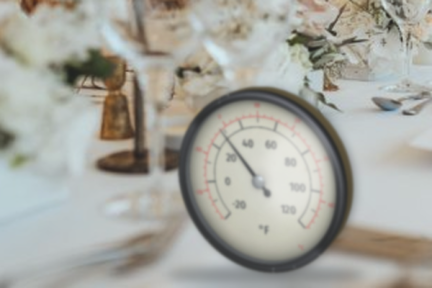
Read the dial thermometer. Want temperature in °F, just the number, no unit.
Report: 30
